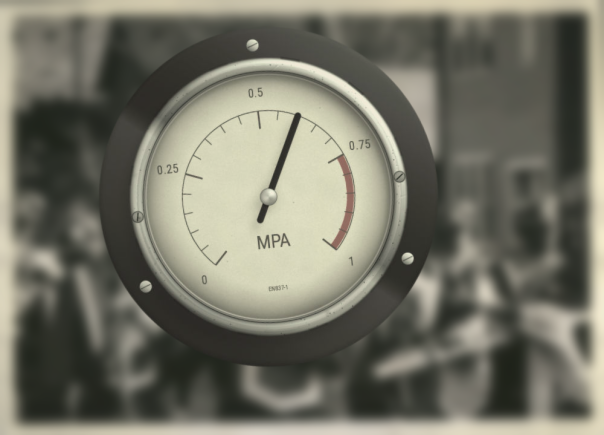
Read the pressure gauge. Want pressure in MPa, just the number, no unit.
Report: 0.6
